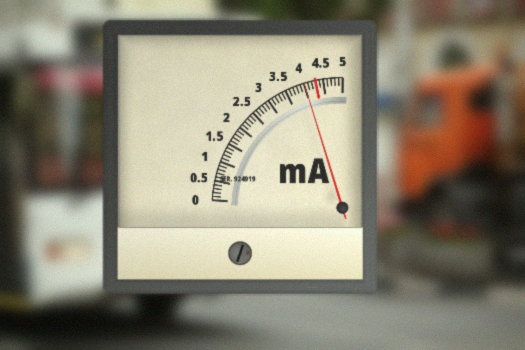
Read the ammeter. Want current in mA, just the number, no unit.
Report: 4
